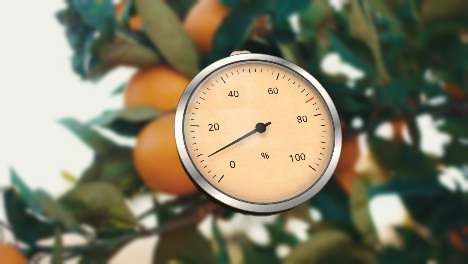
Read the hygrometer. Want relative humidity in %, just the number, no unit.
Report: 8
